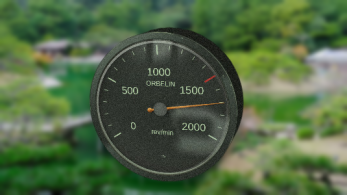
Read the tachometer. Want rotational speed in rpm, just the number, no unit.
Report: 1700
